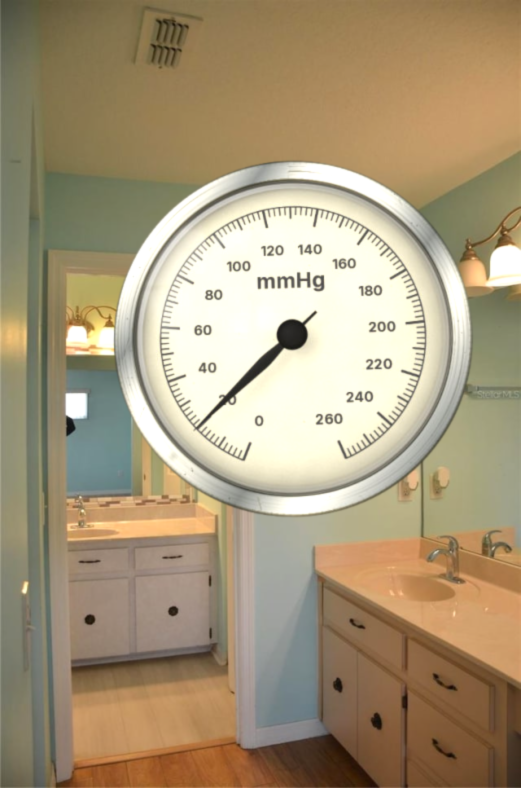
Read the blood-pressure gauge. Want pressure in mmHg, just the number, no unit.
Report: 20
